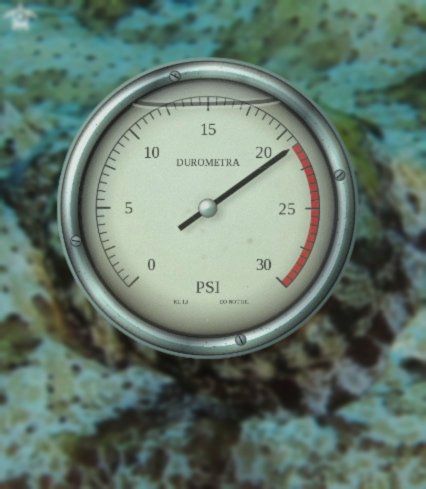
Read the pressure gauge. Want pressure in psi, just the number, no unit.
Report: 21
